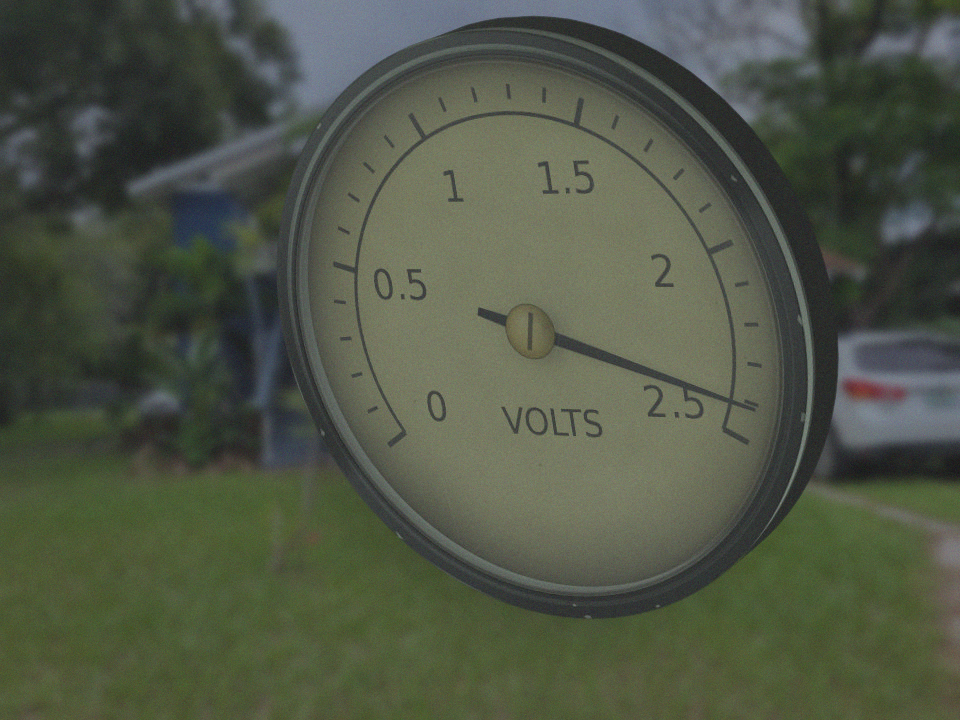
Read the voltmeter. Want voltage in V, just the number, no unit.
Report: 2.4
